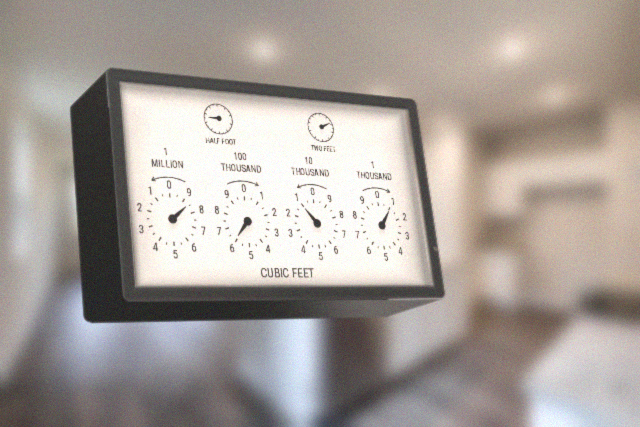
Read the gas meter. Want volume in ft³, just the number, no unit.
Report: 861100
